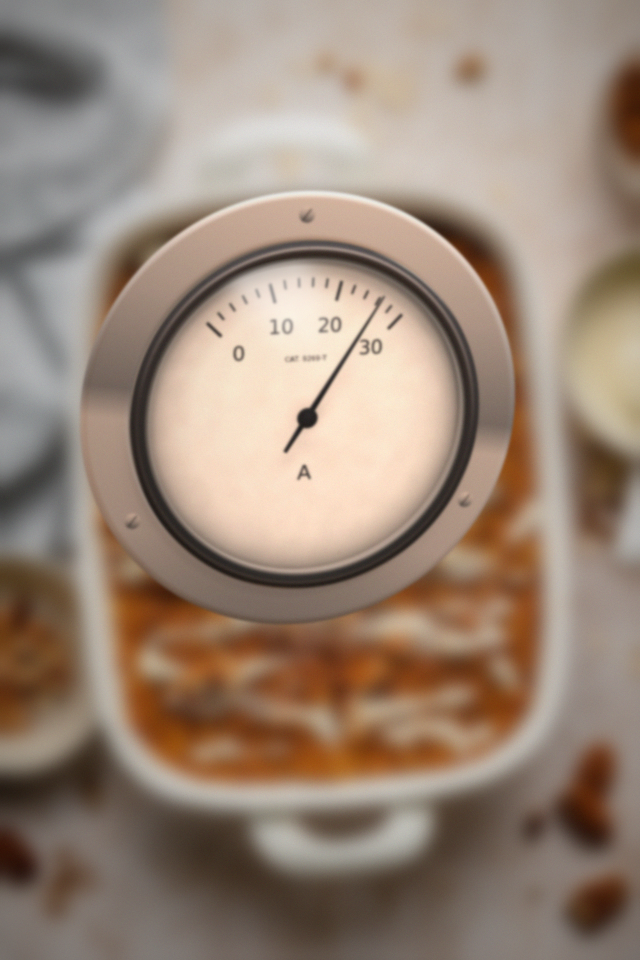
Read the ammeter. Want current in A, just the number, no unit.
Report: 26
